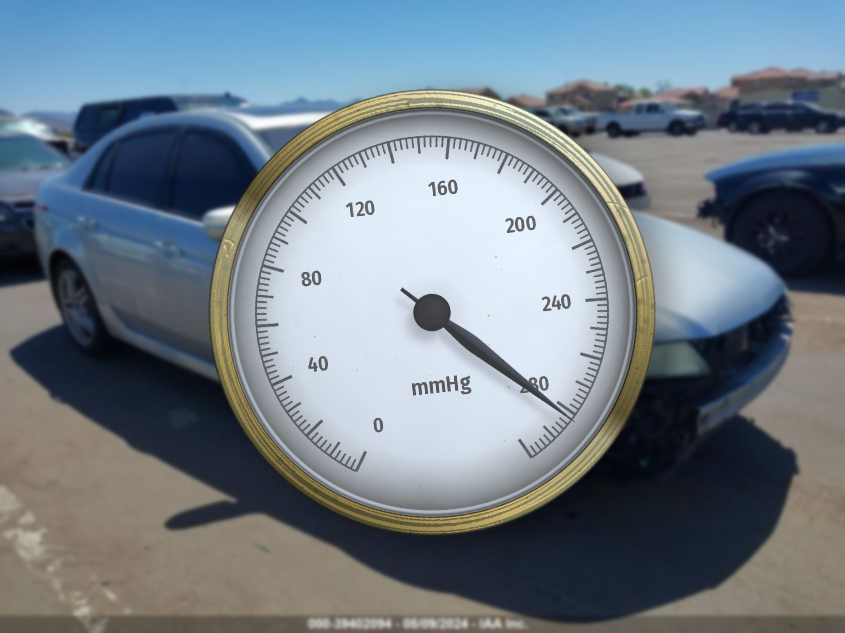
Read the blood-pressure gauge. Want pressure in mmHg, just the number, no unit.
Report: 282
